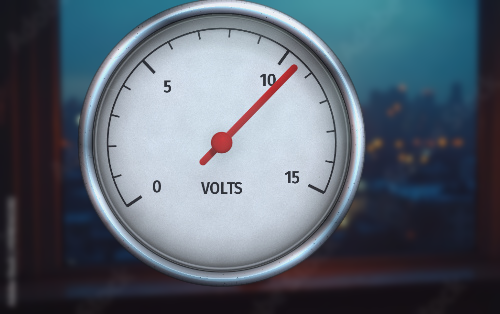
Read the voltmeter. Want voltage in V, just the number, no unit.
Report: 10.5
